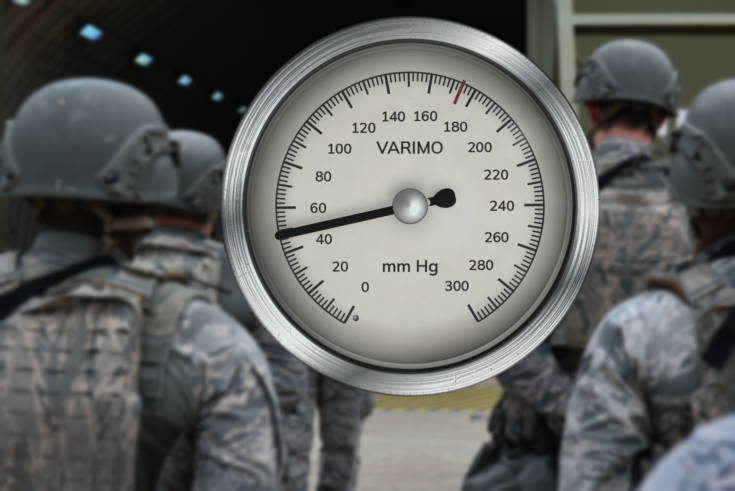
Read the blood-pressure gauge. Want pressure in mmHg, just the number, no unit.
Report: 48
